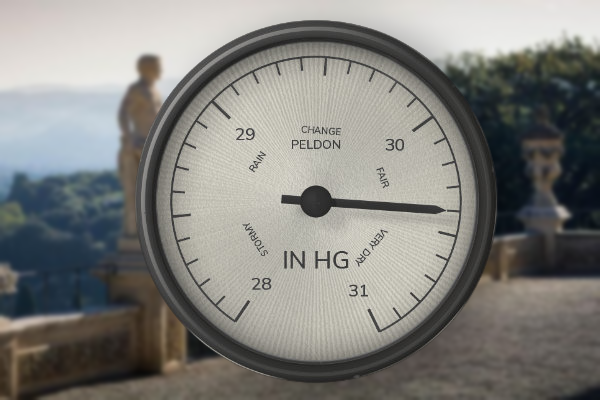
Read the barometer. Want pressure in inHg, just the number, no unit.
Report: 30.4
